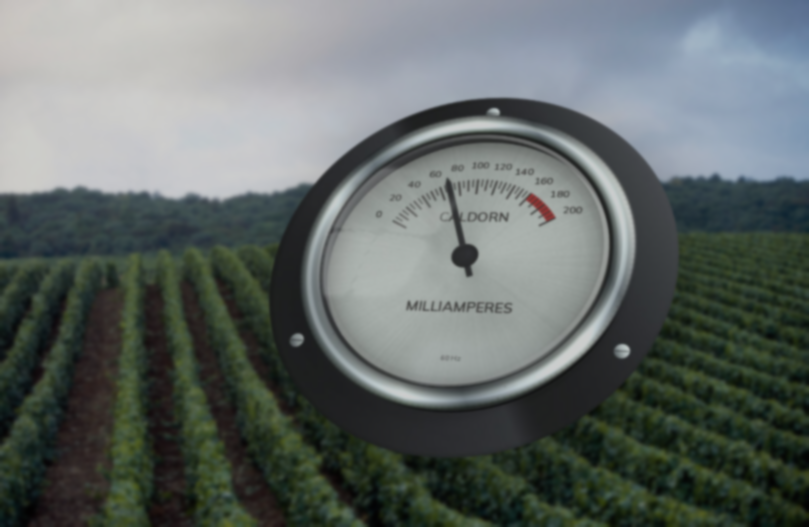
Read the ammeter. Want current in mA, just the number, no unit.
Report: 70
